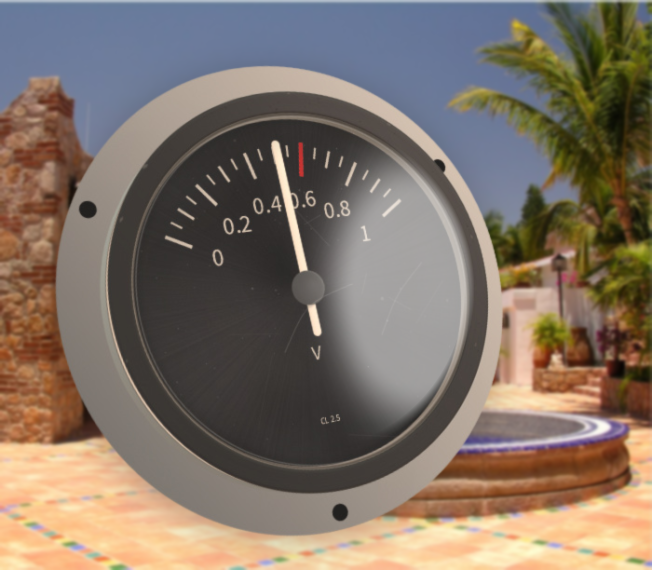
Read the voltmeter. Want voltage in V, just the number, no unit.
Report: 0.5
